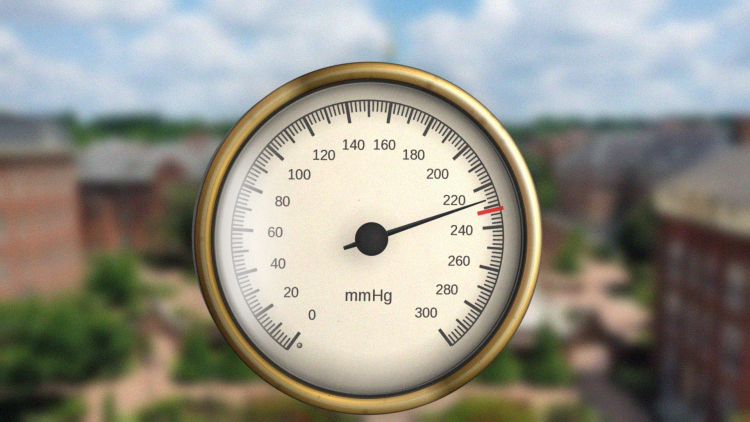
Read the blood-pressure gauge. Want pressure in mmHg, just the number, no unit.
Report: 226
